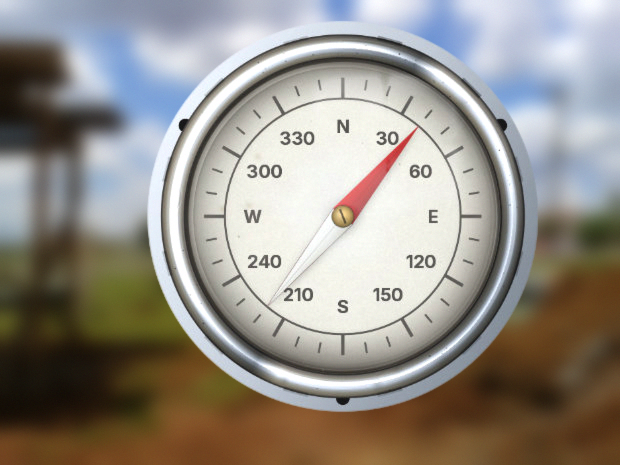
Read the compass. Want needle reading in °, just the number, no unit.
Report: 40
